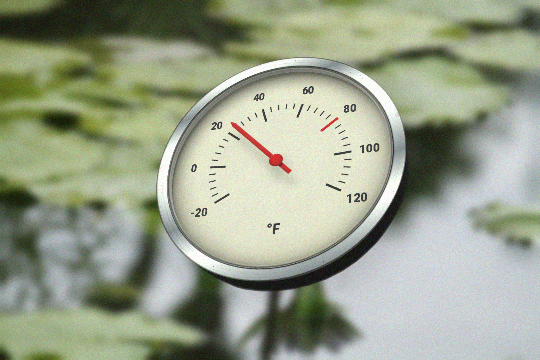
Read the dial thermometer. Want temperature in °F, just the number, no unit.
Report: 24
